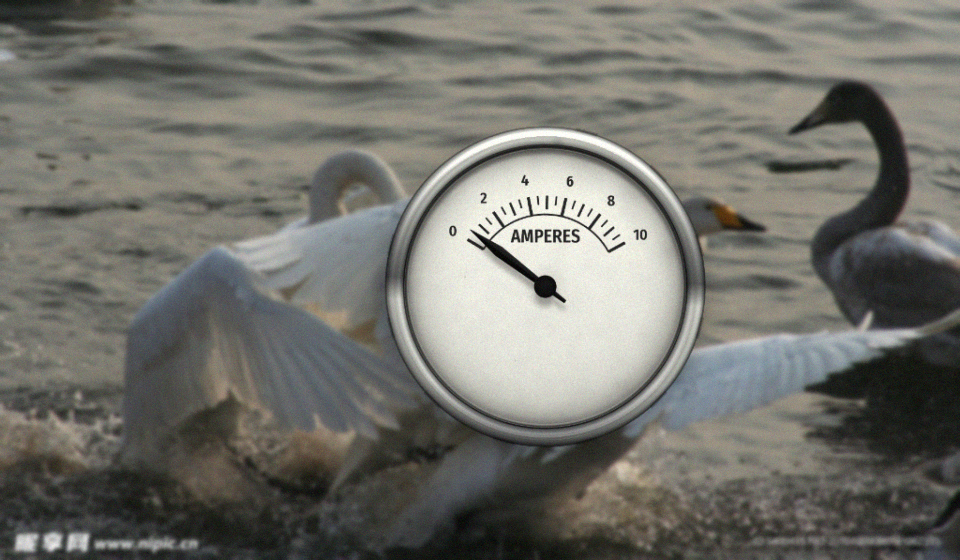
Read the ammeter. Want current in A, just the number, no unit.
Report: 0.5
